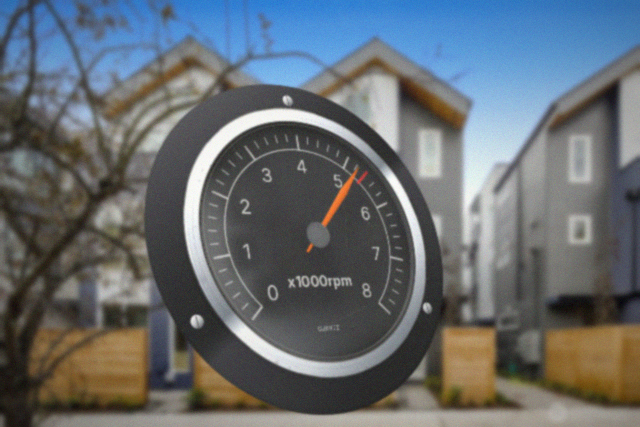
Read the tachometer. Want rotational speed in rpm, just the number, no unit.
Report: 5200
